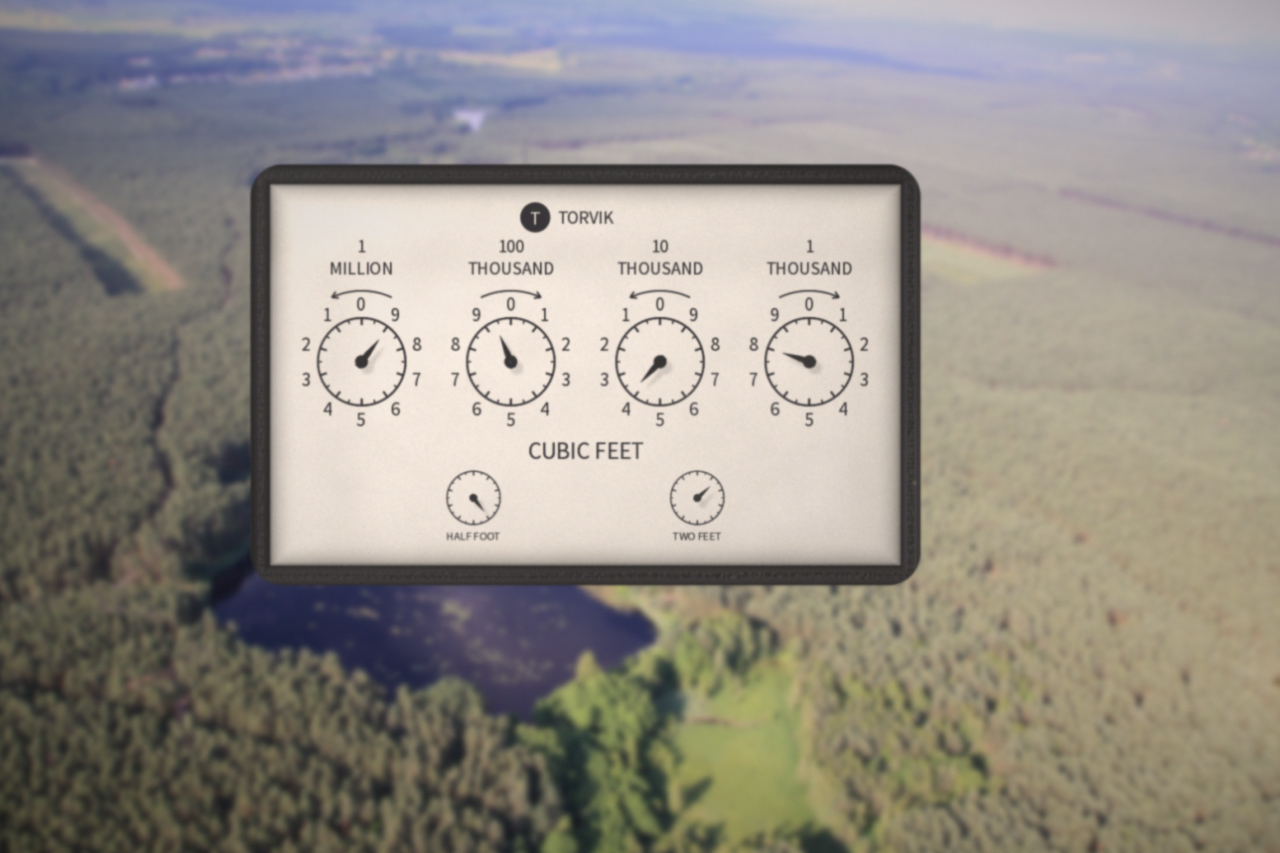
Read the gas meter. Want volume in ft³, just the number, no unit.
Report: 893800
